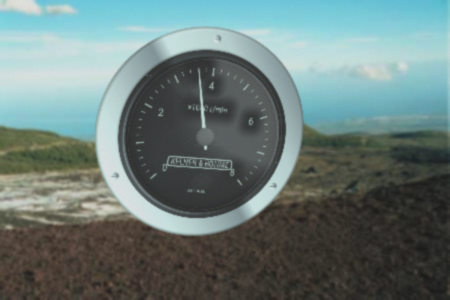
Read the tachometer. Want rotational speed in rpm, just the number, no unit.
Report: 3600
